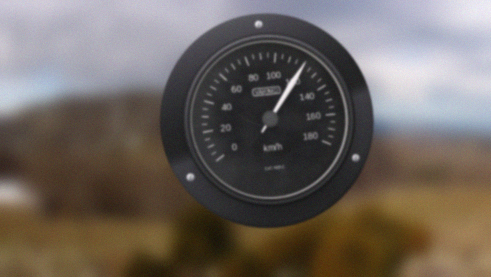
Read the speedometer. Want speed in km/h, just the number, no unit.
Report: 120
